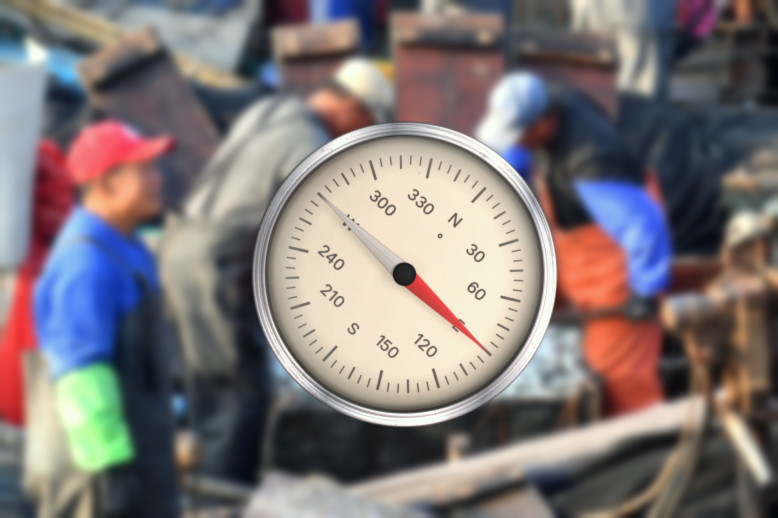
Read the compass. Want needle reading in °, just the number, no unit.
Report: 90
